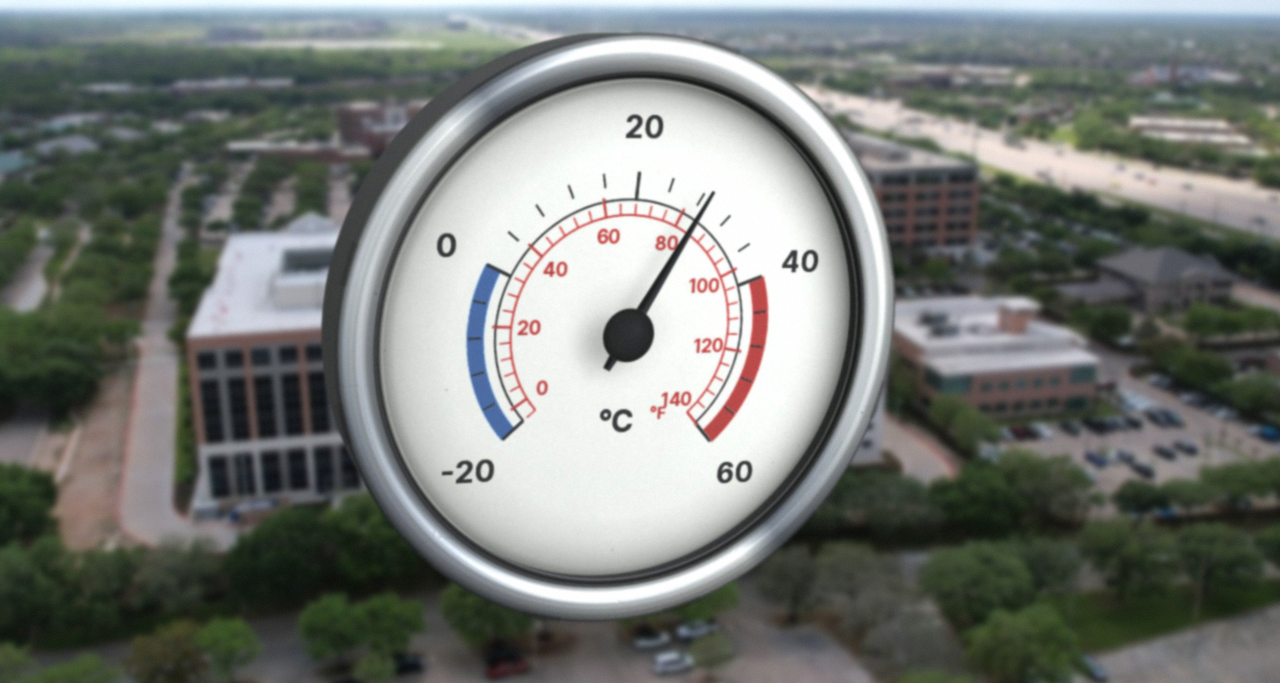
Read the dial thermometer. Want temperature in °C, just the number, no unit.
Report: 28
